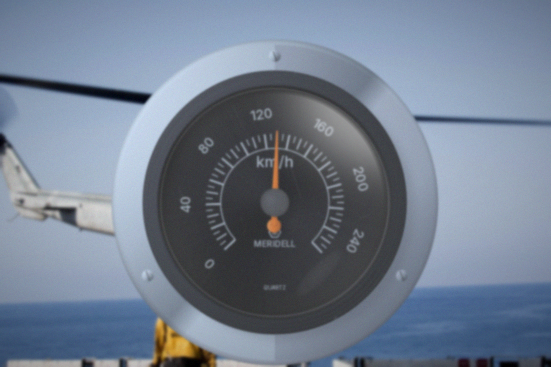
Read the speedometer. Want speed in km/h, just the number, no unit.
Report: 130
